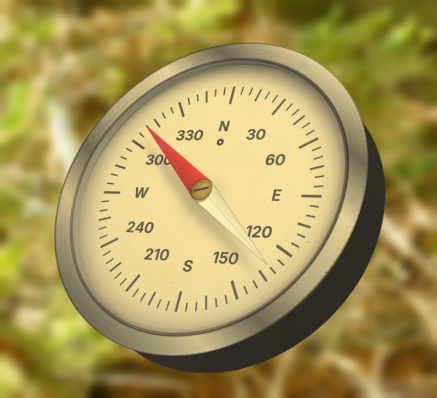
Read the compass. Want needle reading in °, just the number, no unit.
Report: 310
